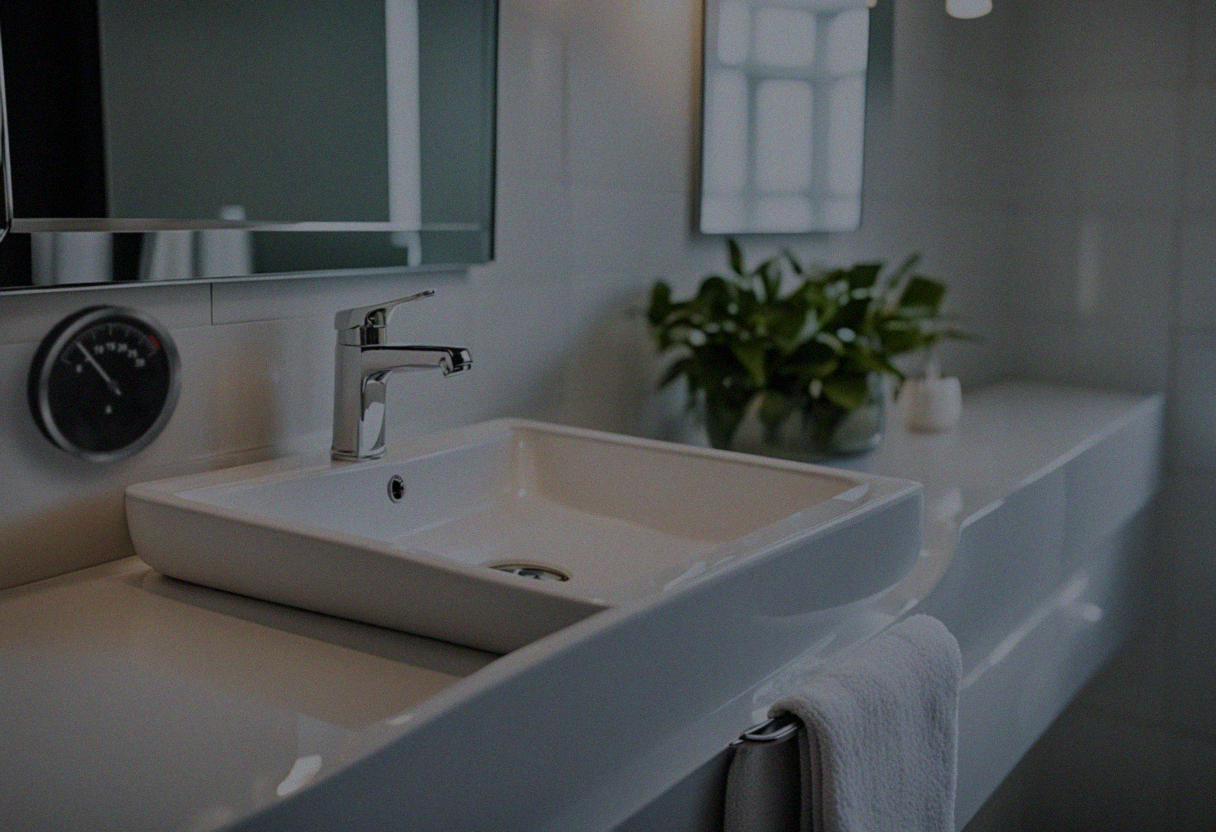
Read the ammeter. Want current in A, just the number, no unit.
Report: 5
